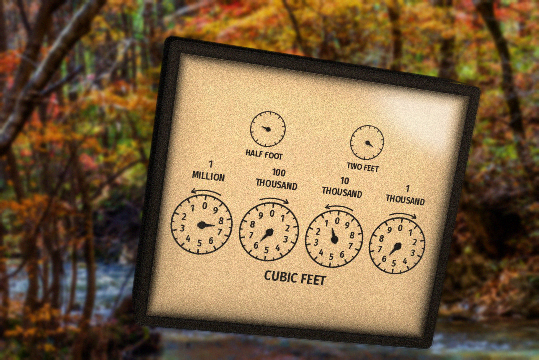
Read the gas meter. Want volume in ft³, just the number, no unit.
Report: 760600
